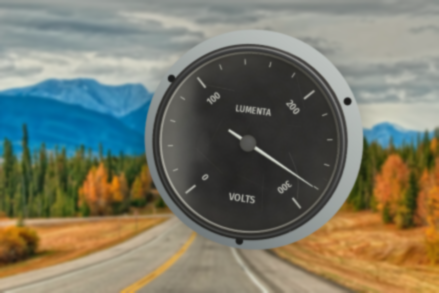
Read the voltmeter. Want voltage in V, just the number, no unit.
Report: 280
